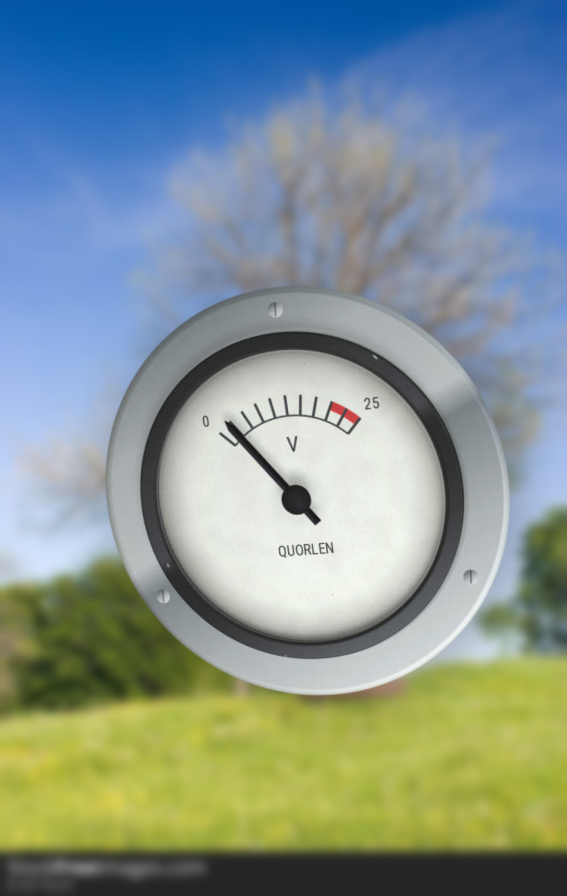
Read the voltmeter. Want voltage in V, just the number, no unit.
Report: 2.5
